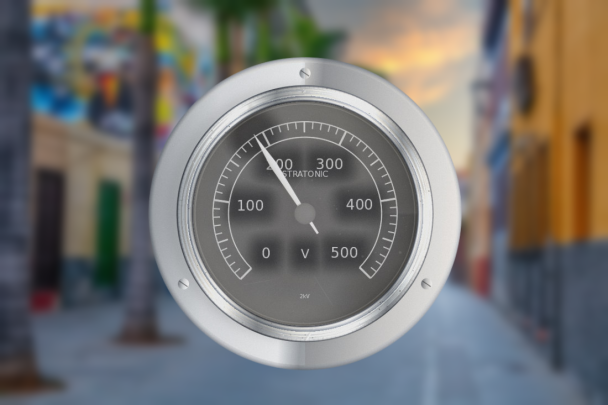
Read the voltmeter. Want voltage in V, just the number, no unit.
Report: 190
